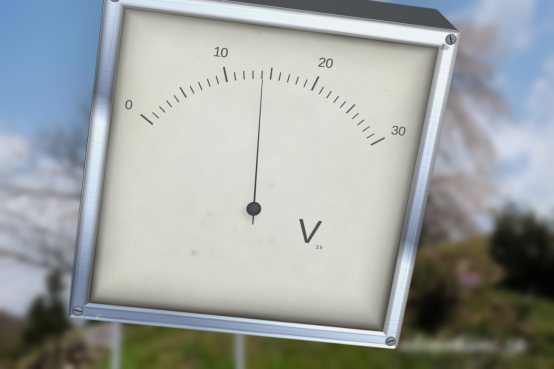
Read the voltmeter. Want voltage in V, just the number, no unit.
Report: 14
